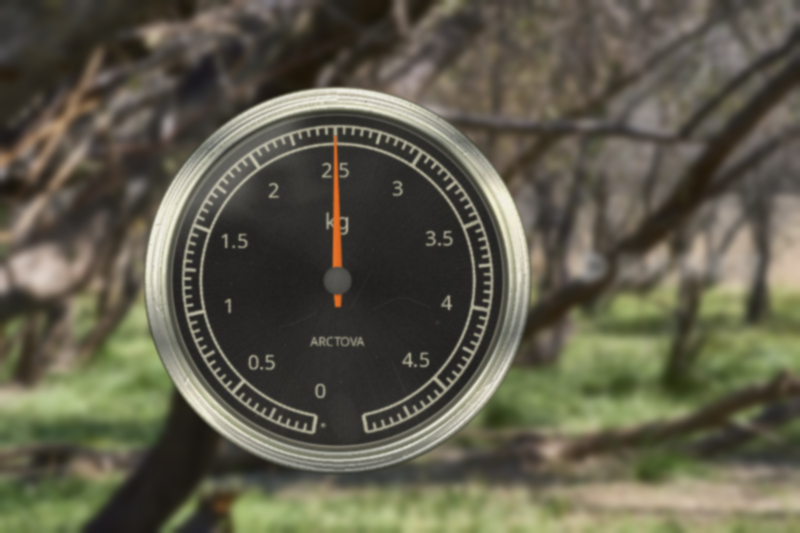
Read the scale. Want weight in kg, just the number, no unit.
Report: 2.5
